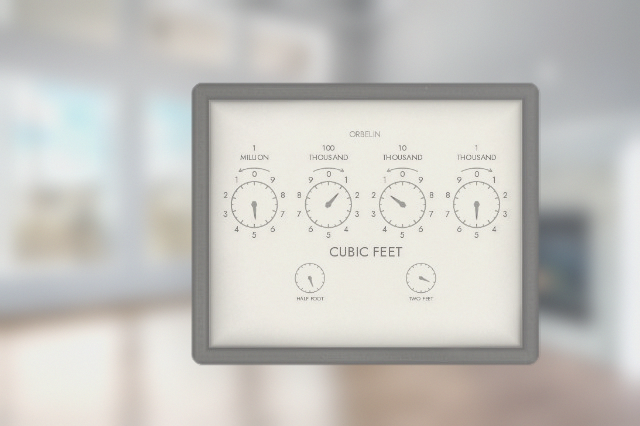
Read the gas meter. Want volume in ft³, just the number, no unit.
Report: 511500
